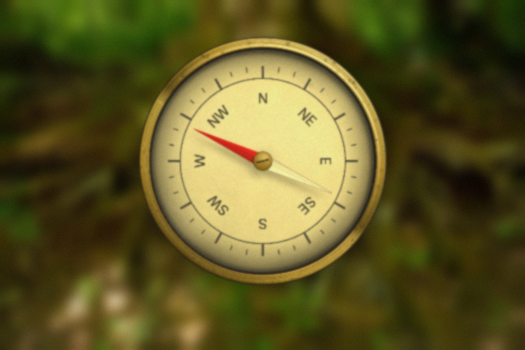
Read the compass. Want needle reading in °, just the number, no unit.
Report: 295
